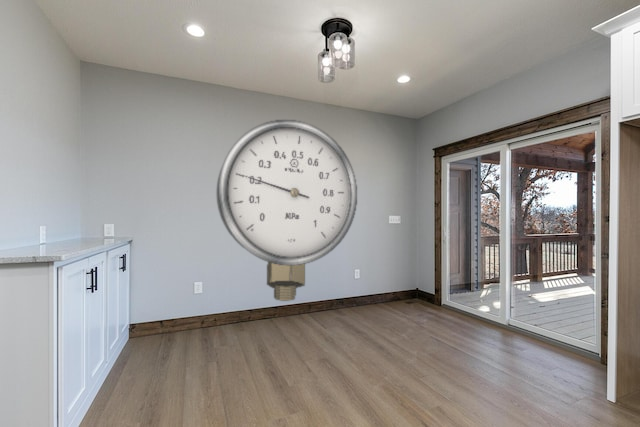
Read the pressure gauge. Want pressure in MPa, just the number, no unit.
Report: 0.2
